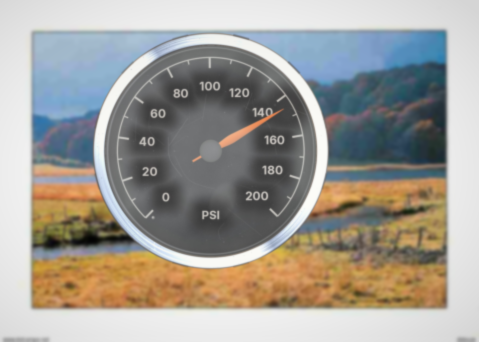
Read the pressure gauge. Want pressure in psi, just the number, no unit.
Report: 145
